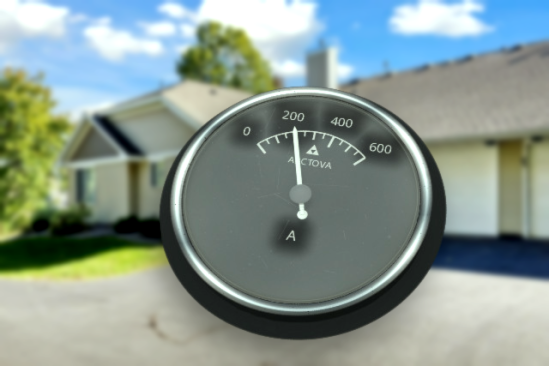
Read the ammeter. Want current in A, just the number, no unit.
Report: 200
